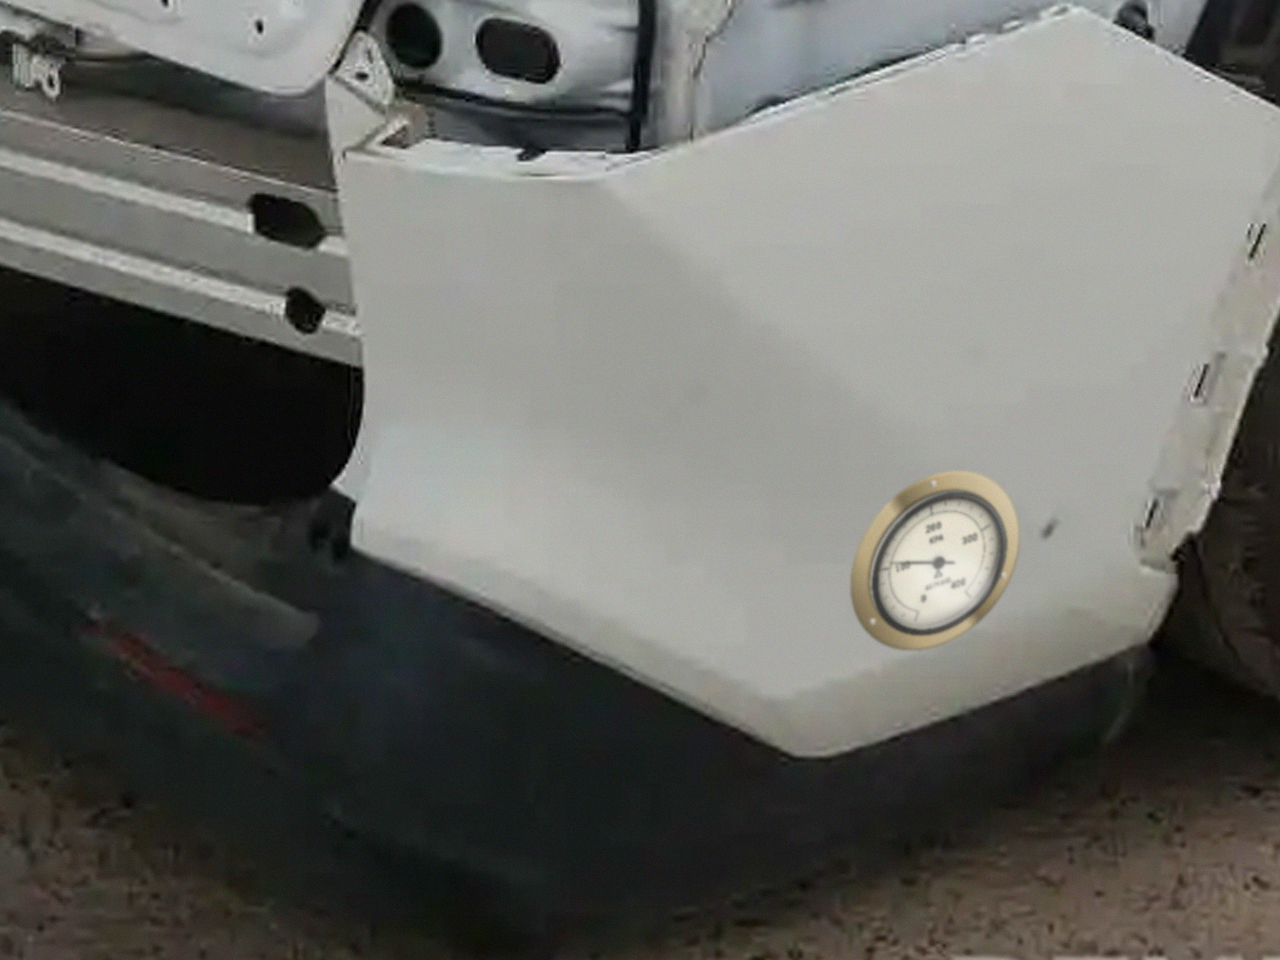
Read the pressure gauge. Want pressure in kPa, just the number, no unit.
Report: 110
